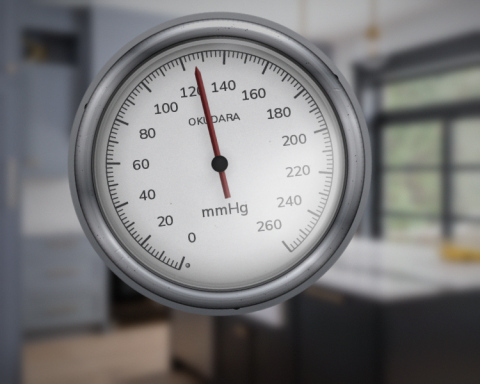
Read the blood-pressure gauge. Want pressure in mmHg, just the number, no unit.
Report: 126
